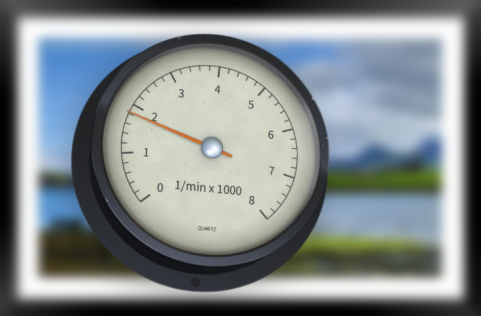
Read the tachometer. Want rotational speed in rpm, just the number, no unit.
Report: 1800
